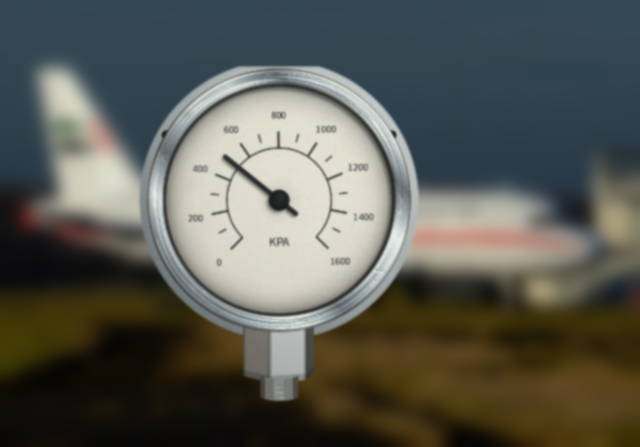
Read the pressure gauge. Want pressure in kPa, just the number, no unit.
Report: 500
